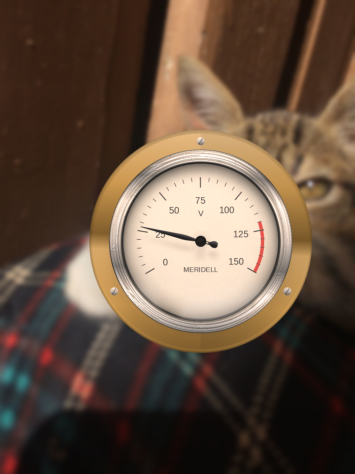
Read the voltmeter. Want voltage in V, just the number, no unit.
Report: 27.5
